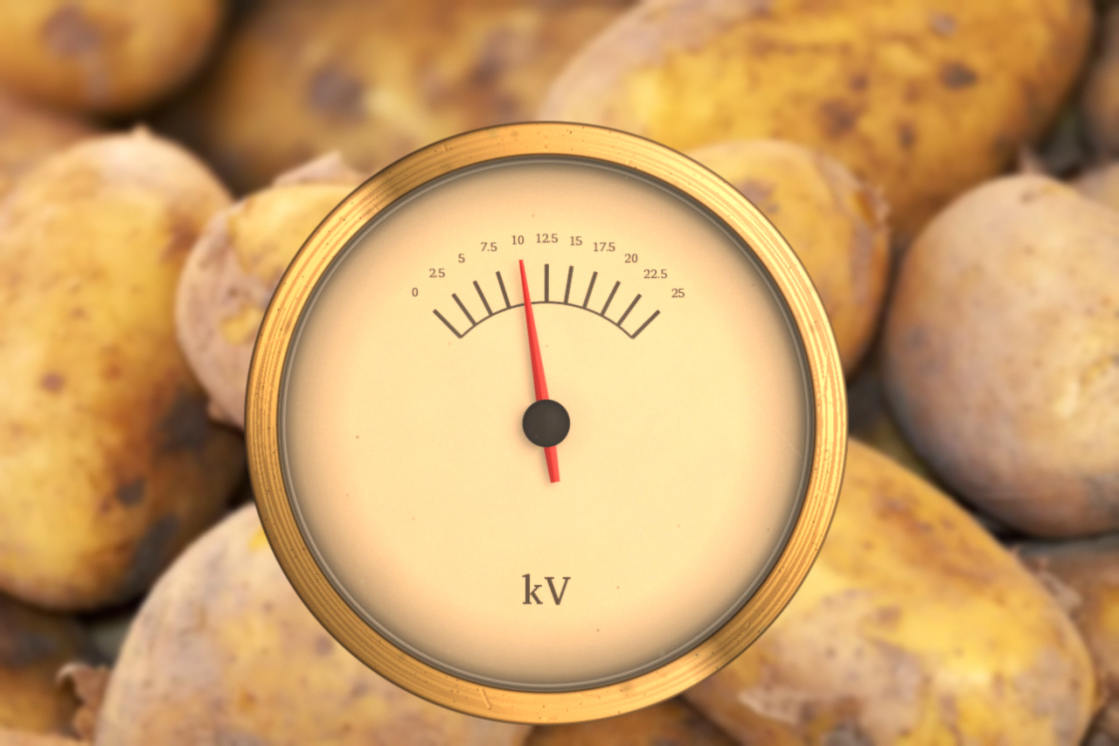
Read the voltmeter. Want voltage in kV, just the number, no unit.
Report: 10
